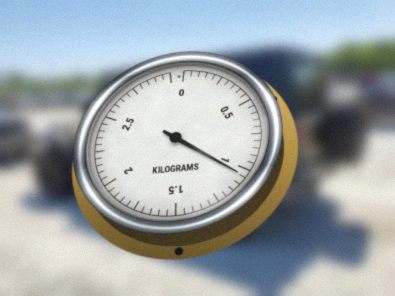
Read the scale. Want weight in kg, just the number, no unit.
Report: 1.05
